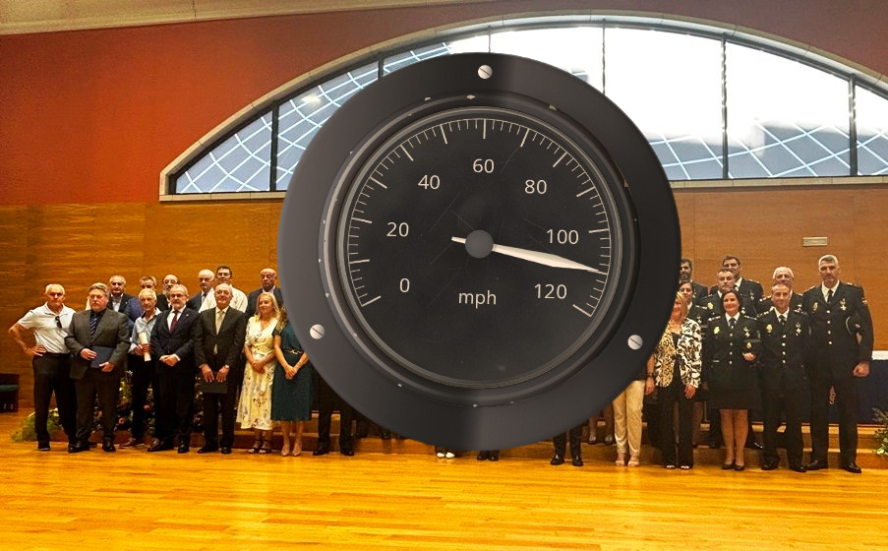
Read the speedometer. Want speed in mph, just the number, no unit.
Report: 110
